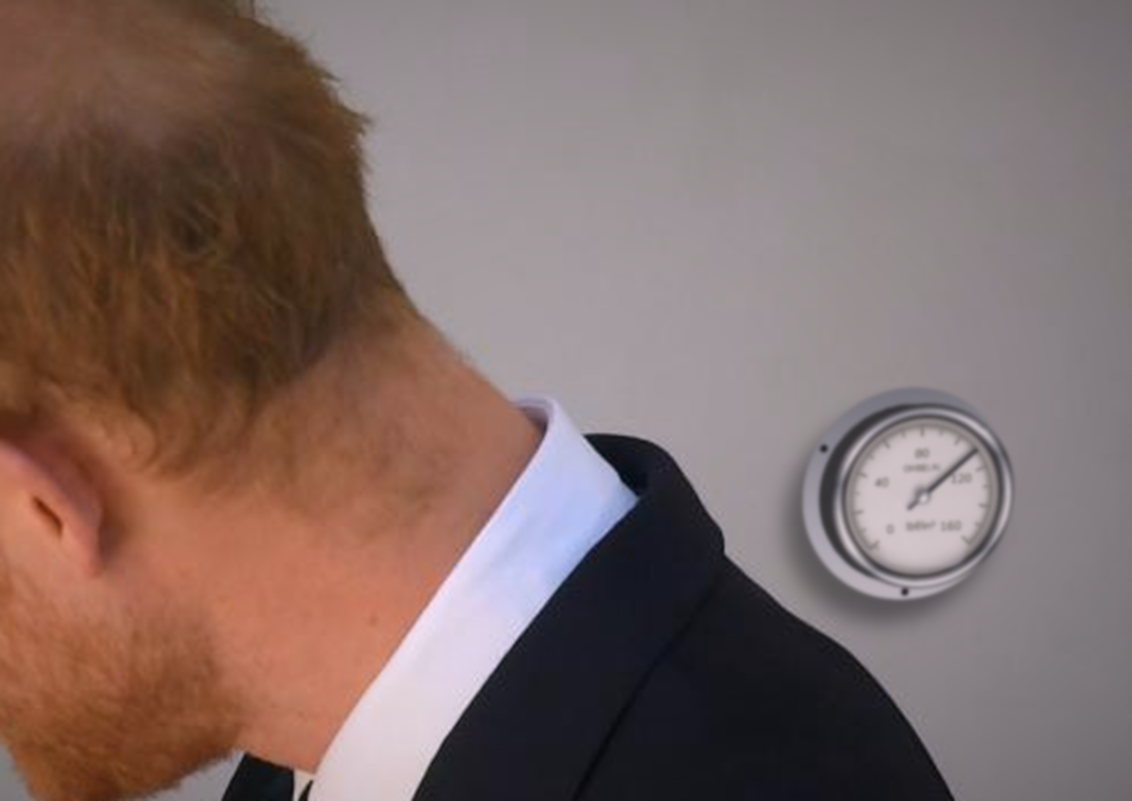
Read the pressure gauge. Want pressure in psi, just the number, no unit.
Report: 110
